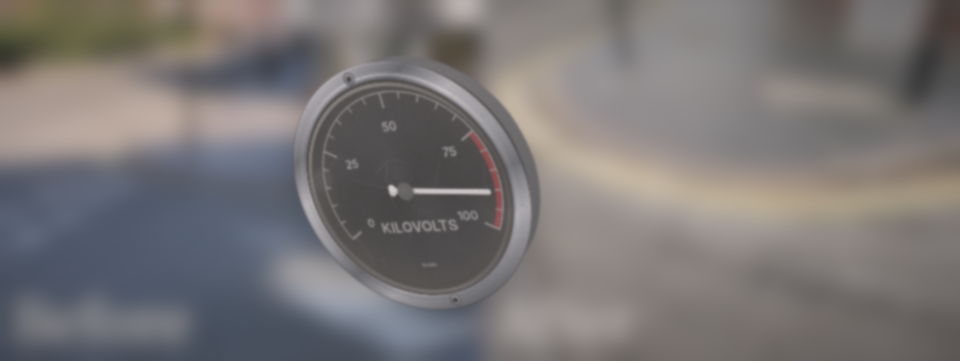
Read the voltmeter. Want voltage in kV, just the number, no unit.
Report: 90
